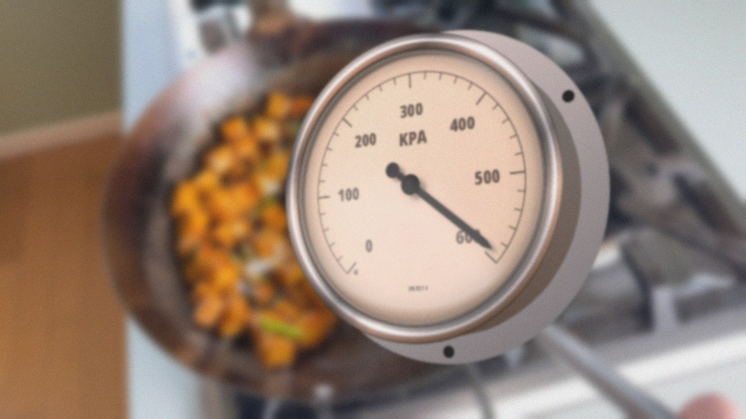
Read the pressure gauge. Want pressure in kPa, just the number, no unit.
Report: 590
